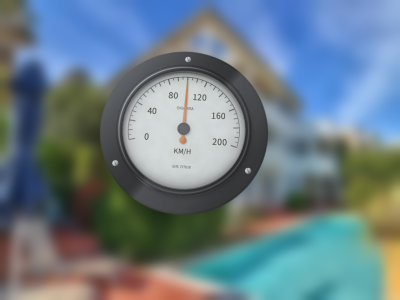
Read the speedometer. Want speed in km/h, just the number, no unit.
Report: 100
